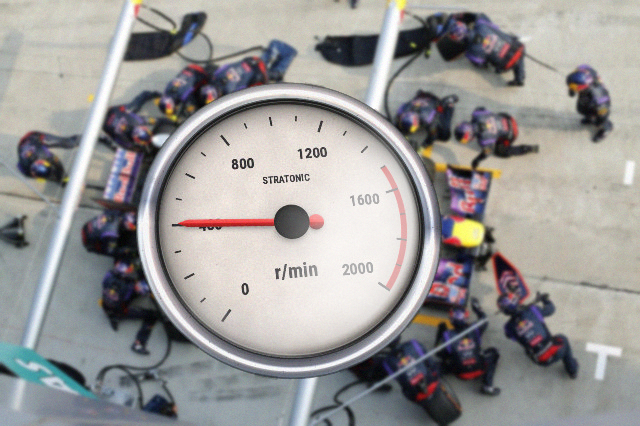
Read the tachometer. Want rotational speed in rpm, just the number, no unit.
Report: 400
